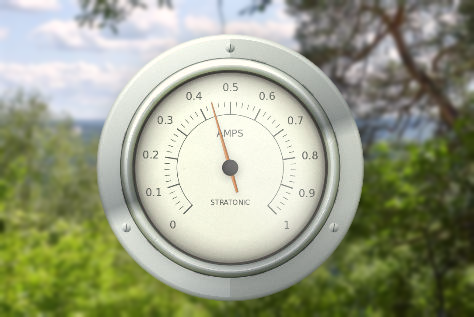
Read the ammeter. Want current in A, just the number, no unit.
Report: 0.44
